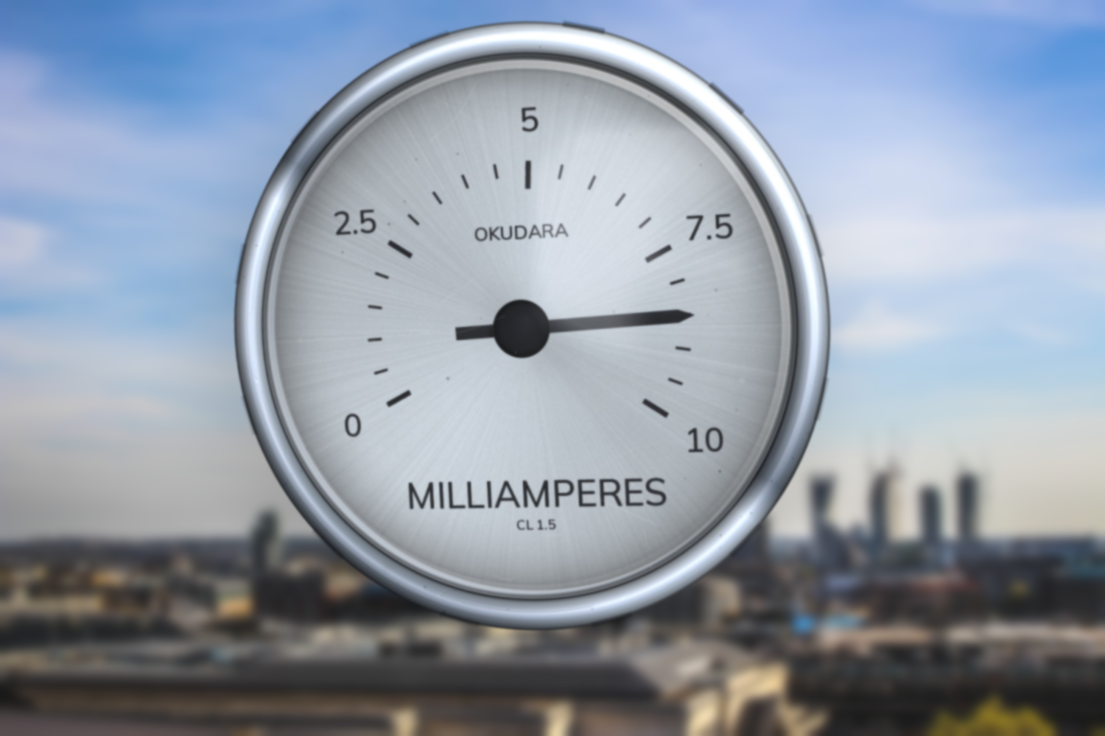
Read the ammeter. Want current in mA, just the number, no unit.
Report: 8.5
